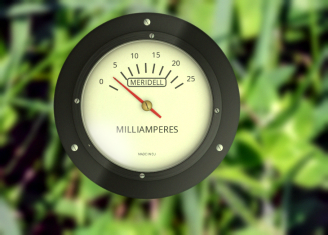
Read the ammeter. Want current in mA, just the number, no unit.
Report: 2.5
